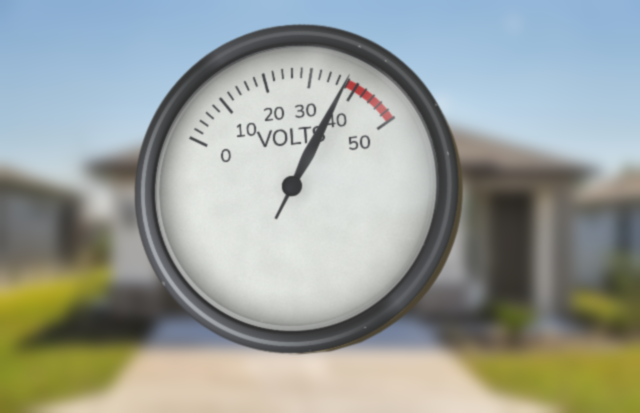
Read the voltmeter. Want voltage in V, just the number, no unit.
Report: 38
